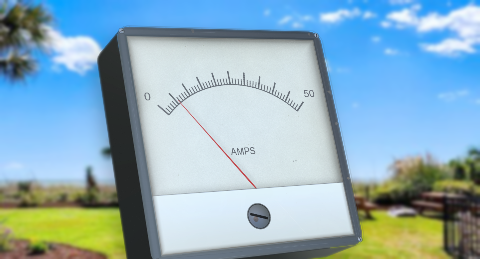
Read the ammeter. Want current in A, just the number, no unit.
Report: 5
